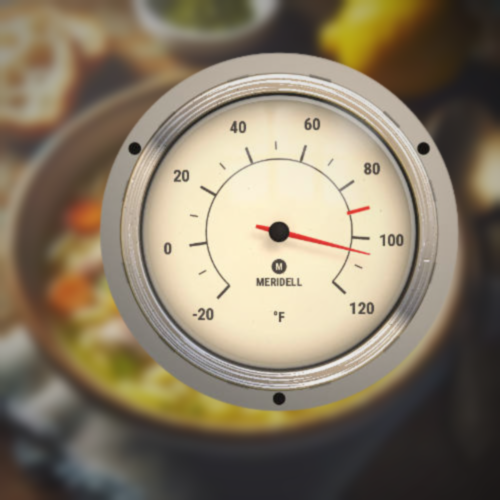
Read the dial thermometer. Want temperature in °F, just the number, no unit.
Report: 105
